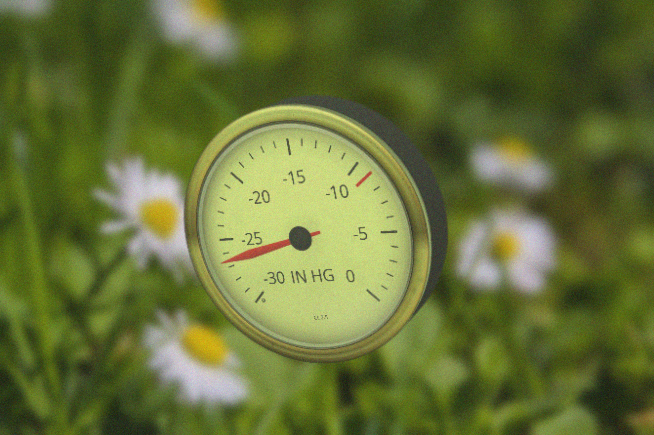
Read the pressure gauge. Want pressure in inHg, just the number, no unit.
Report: -26.5
